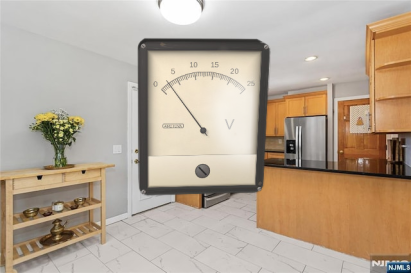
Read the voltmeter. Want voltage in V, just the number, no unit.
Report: 2.5
